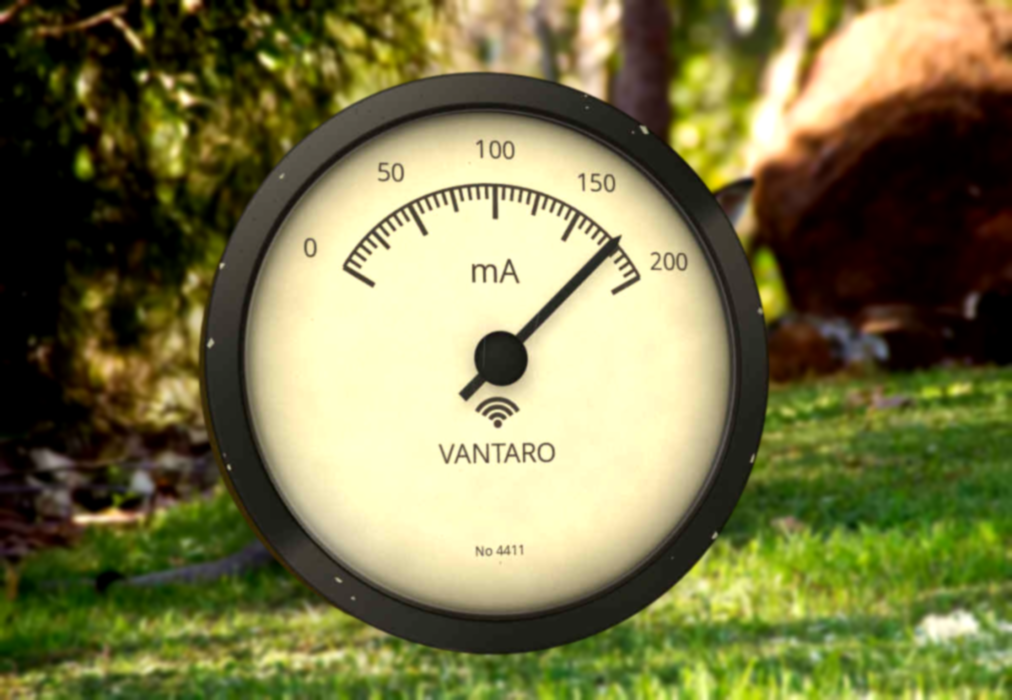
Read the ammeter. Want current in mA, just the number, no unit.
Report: 175
